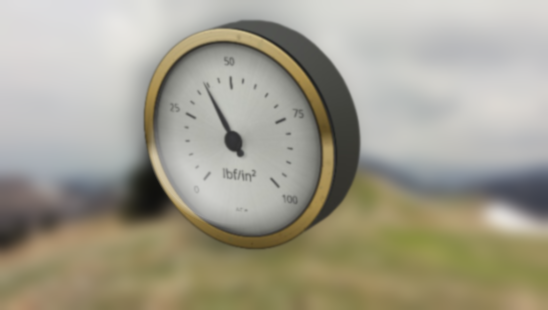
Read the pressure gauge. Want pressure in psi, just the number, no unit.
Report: 40
